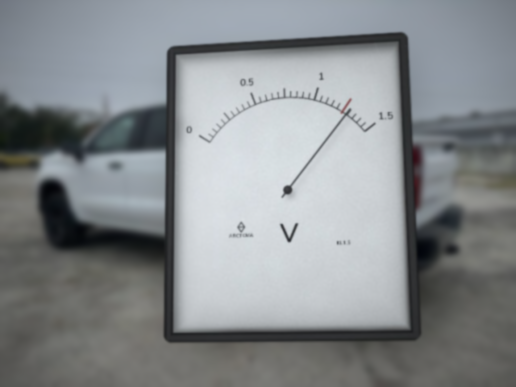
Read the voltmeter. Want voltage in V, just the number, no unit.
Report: 1.3
